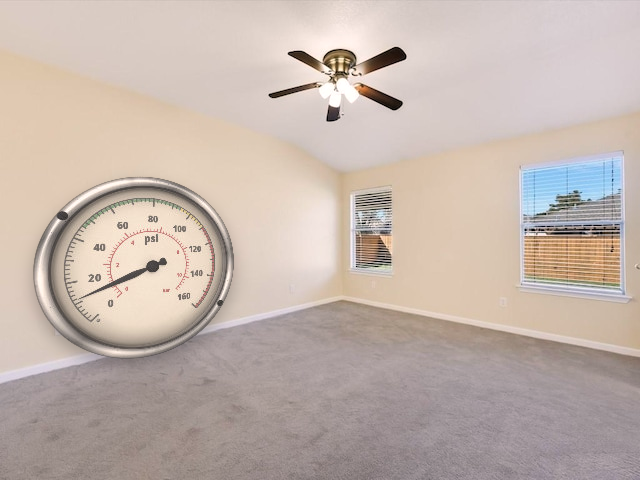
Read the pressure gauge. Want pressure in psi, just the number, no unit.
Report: 12
